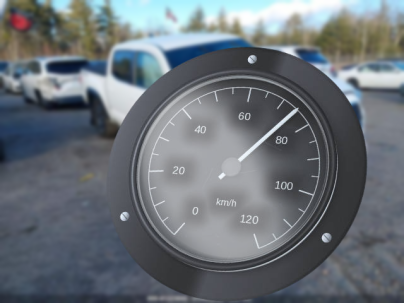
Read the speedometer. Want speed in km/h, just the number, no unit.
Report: 75
